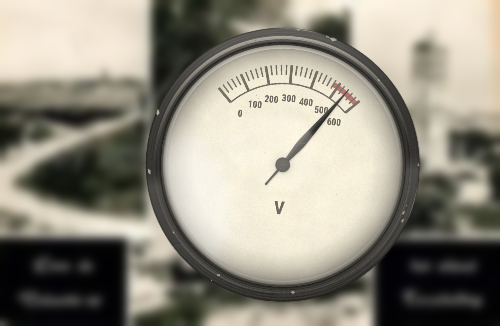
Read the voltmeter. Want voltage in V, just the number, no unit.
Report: 540
